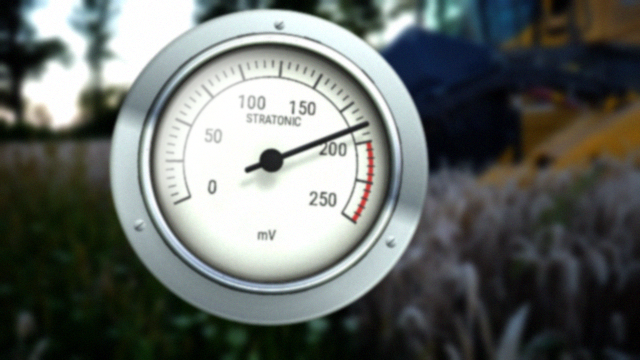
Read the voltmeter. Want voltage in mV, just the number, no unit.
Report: 190
